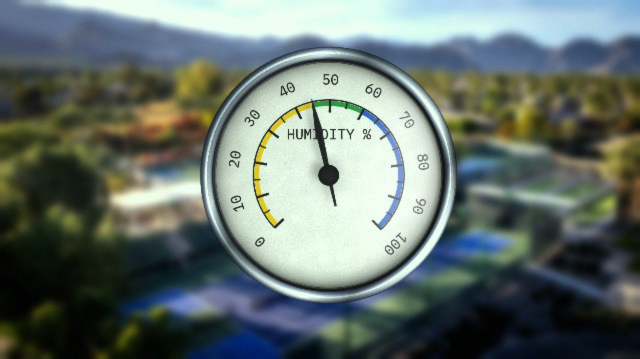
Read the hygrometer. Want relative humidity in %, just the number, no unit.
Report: 45
